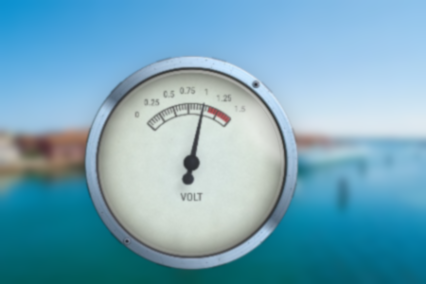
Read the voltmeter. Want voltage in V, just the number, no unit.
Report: 1
